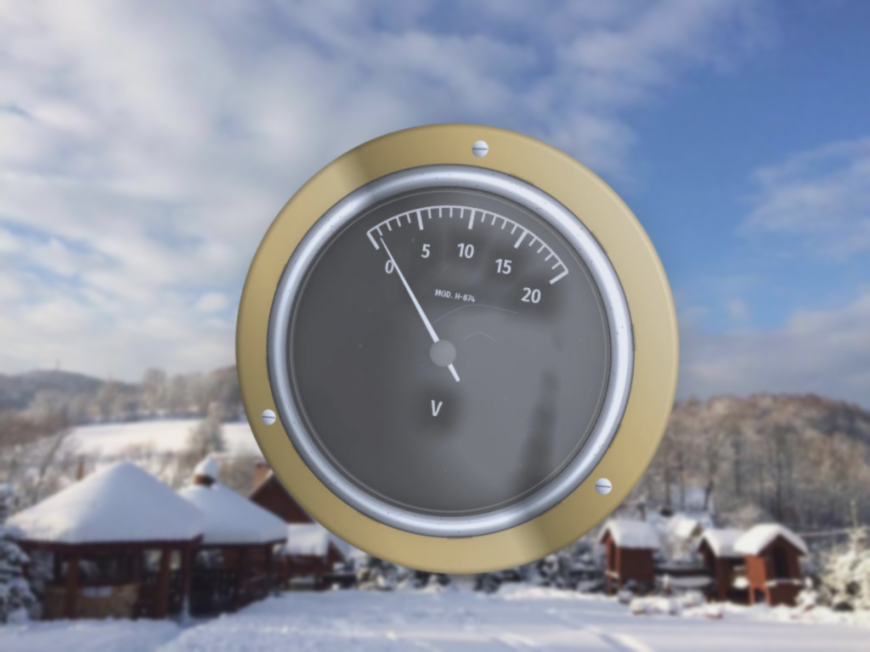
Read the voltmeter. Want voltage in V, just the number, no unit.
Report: 1
